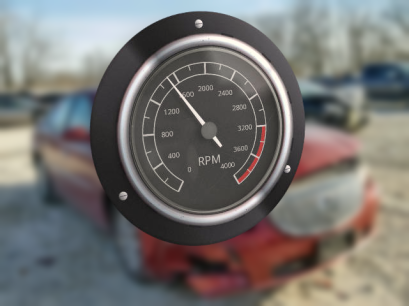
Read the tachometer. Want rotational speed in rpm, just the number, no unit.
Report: 1500
